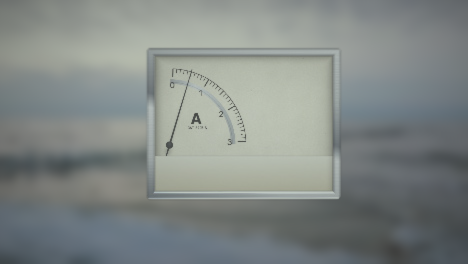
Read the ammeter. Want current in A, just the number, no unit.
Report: 0.5
